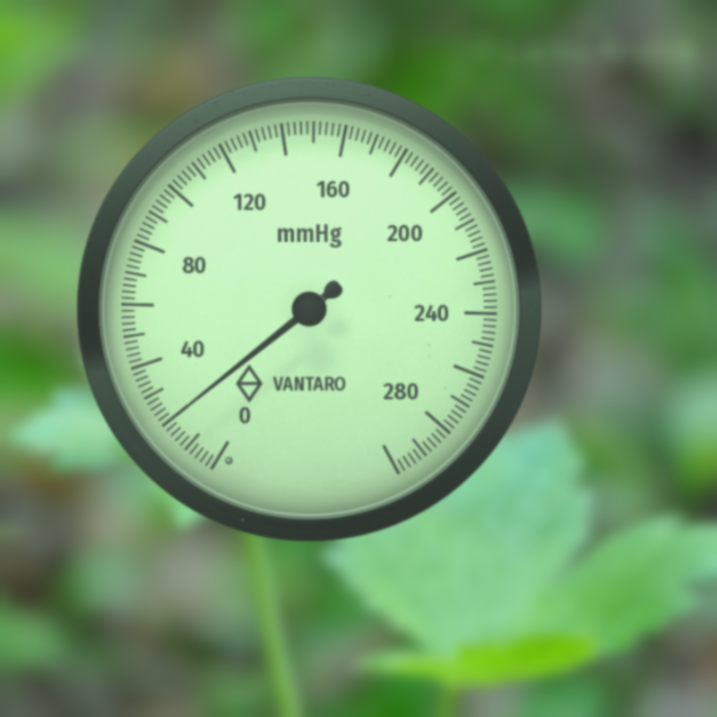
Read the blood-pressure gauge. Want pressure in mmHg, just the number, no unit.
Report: 20
